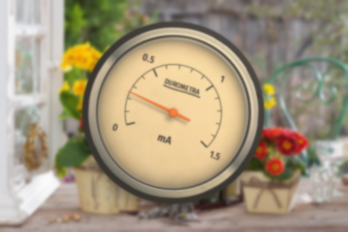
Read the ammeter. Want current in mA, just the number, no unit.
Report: 0.25
